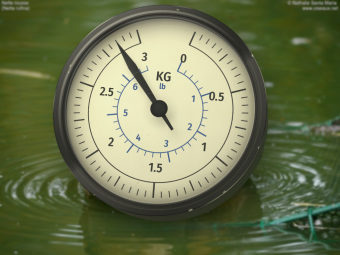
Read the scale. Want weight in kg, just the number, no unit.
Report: 2.85
